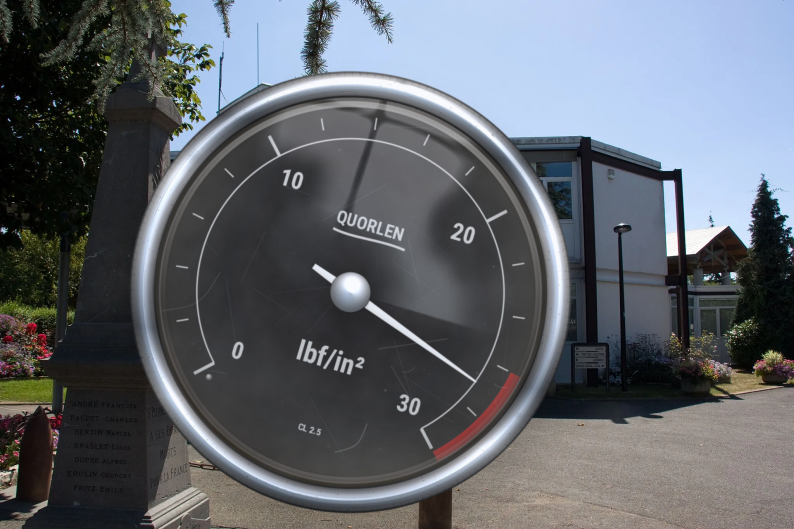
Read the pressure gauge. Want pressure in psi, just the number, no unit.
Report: 27
